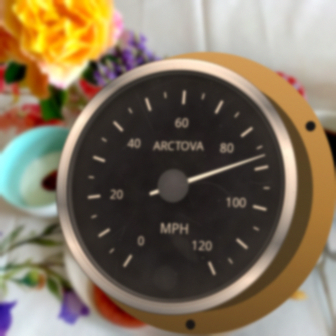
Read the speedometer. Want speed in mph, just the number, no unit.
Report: 87.5
